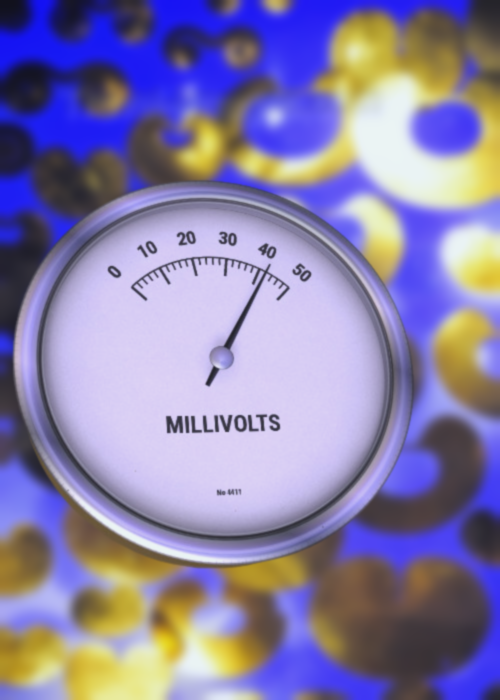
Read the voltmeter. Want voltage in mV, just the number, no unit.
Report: 42
